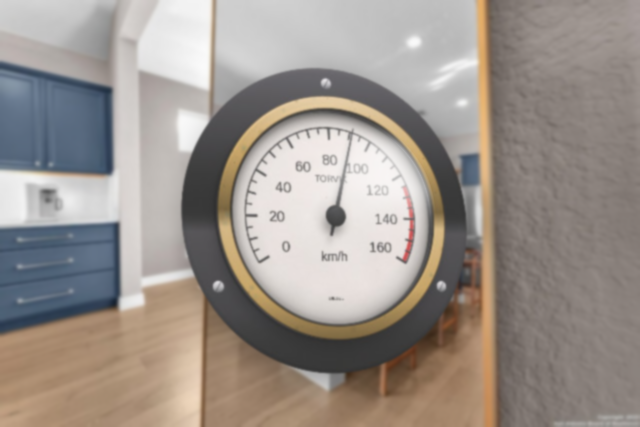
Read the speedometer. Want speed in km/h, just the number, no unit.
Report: 90
